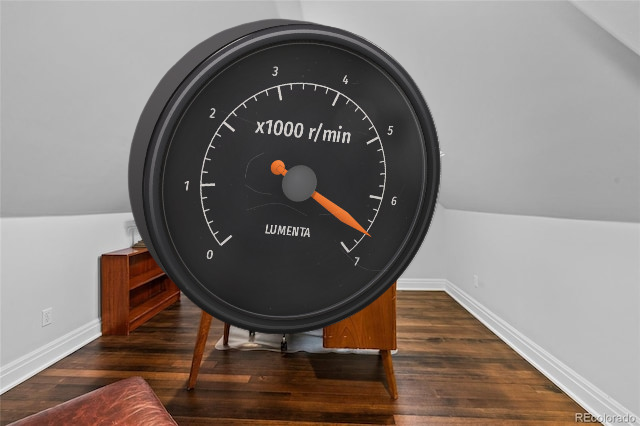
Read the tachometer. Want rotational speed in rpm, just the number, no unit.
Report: 6600
